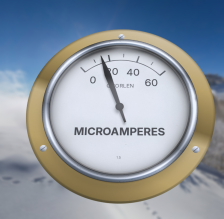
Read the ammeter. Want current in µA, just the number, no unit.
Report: 15
